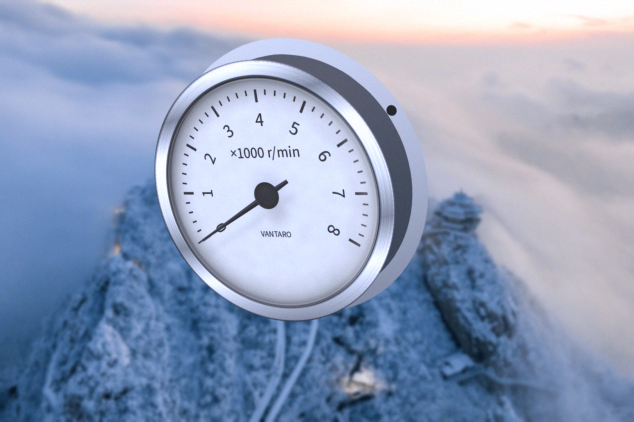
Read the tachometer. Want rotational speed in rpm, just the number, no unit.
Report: 0
